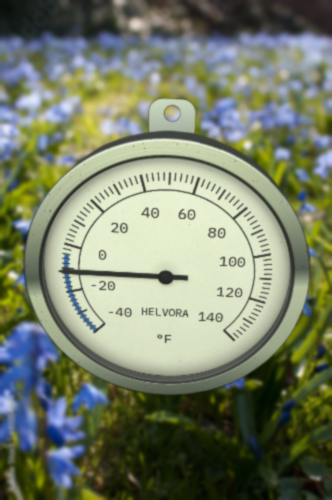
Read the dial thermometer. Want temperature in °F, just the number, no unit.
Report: -10
